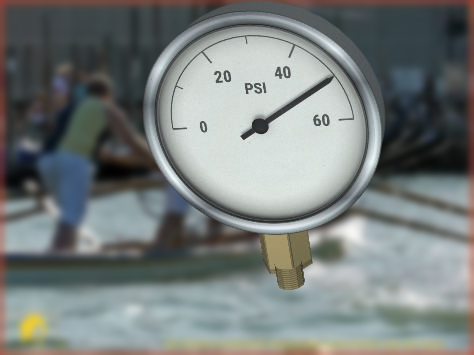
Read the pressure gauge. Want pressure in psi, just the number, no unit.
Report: 50
